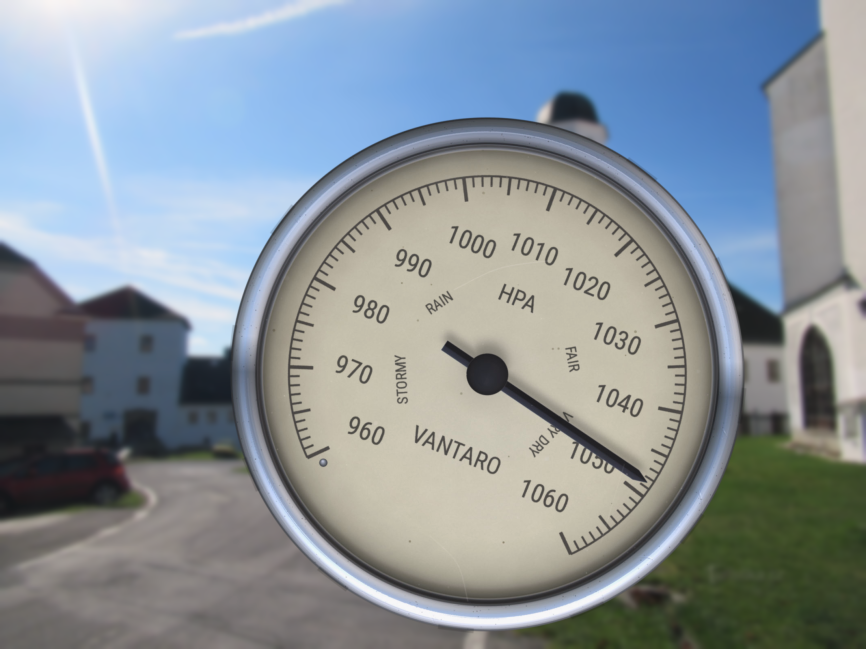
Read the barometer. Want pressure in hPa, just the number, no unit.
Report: 1048.5
